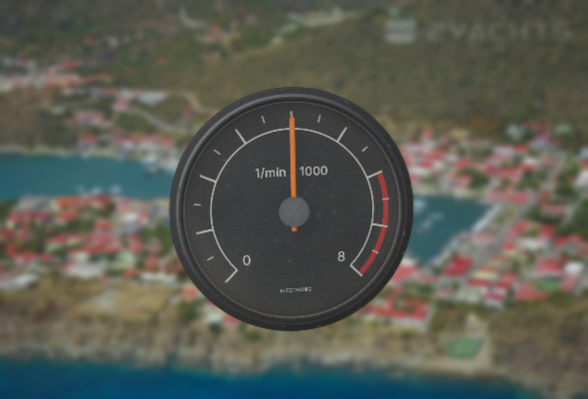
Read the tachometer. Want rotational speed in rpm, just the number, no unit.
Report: 4000
